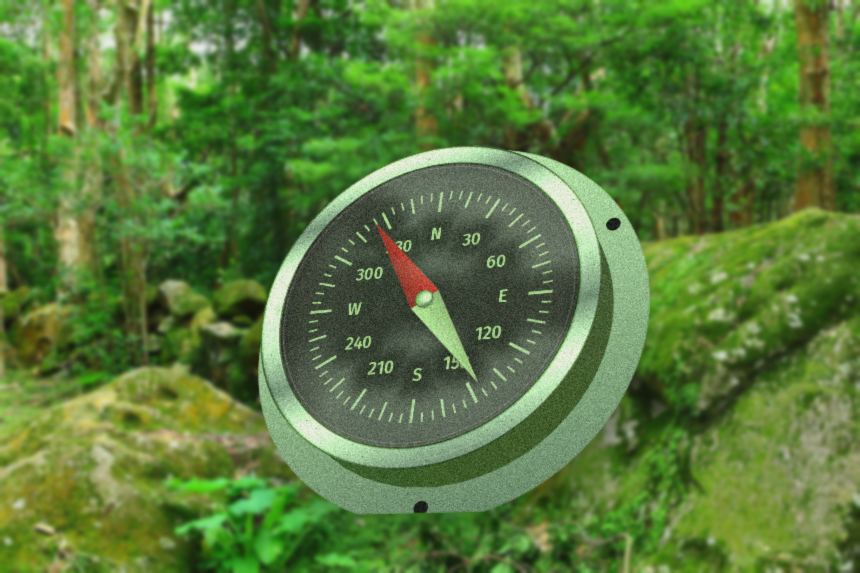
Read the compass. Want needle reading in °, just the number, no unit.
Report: 325
